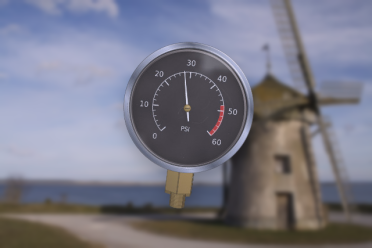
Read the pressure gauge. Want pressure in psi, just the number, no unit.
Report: 28
